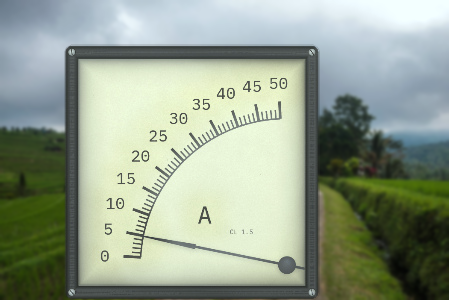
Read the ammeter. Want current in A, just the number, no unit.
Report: 5
